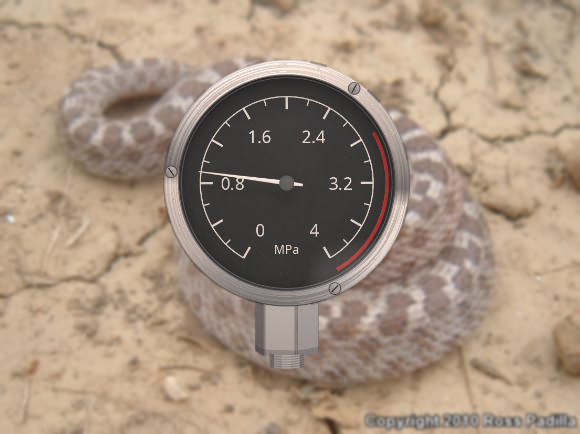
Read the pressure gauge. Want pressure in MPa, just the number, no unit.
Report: 0.9
